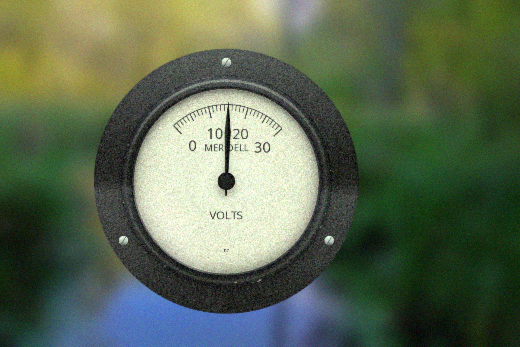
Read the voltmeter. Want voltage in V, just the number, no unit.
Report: 15
